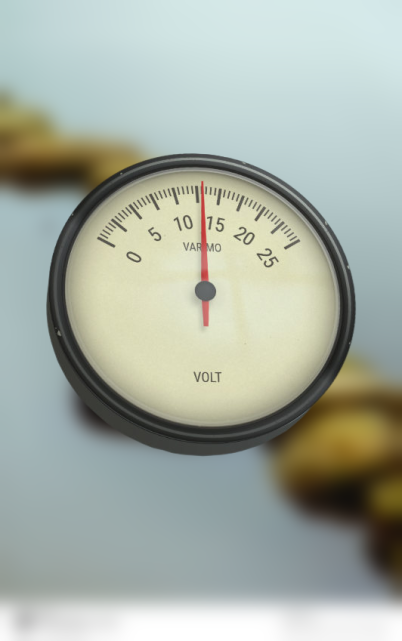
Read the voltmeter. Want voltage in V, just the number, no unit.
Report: 13
